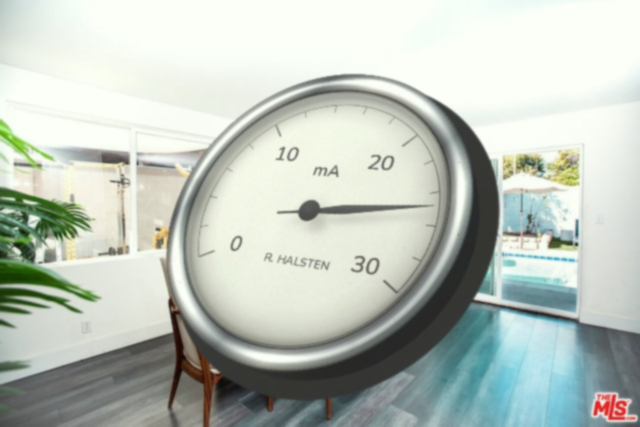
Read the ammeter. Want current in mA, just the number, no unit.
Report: 25
